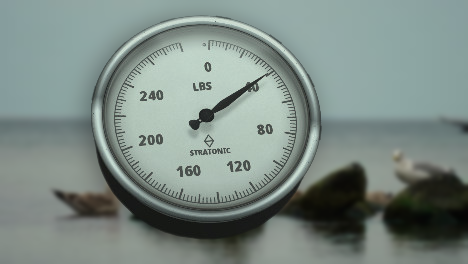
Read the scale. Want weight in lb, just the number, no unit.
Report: 40
